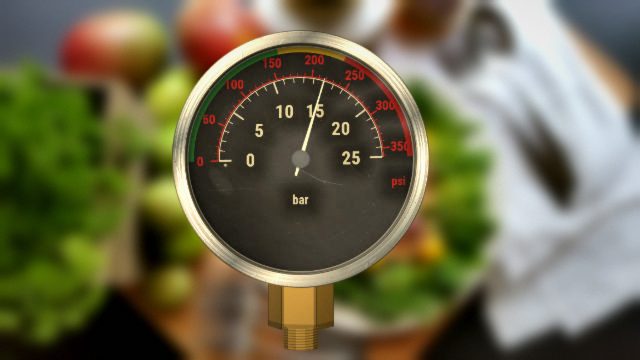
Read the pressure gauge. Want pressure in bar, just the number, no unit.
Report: 15
